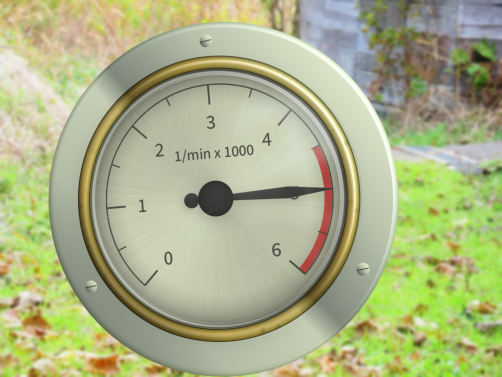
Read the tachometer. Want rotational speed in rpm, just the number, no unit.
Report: 5000
